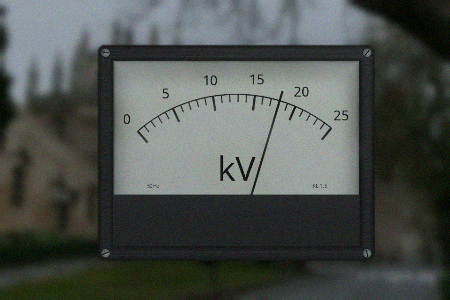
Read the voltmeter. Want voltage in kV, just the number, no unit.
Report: 18
